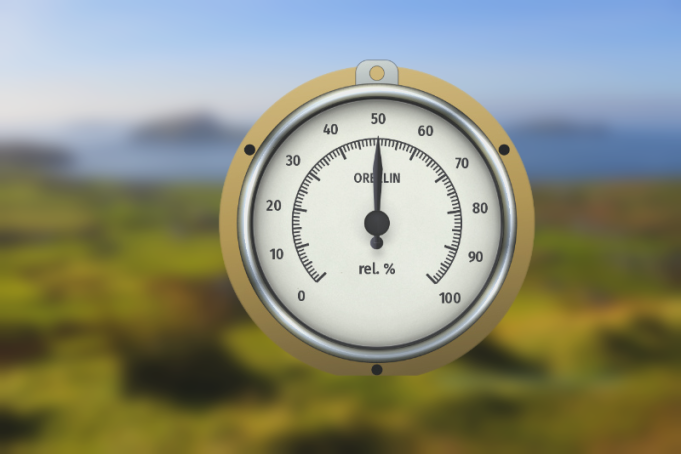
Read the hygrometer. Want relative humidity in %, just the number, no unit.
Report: 50
